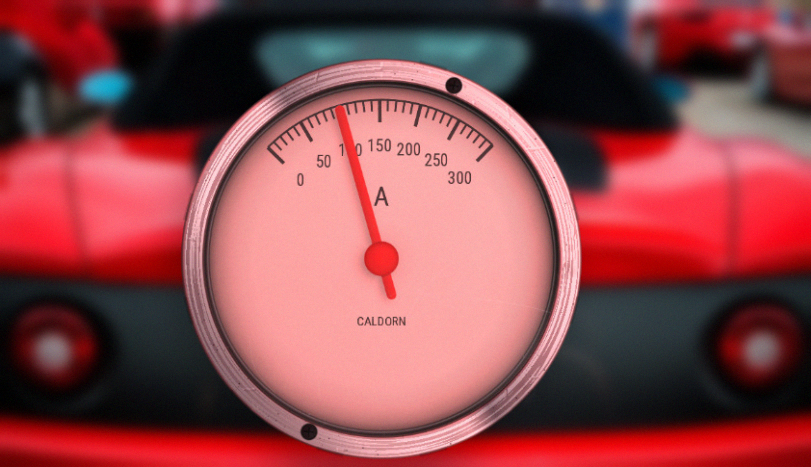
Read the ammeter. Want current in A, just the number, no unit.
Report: 100
